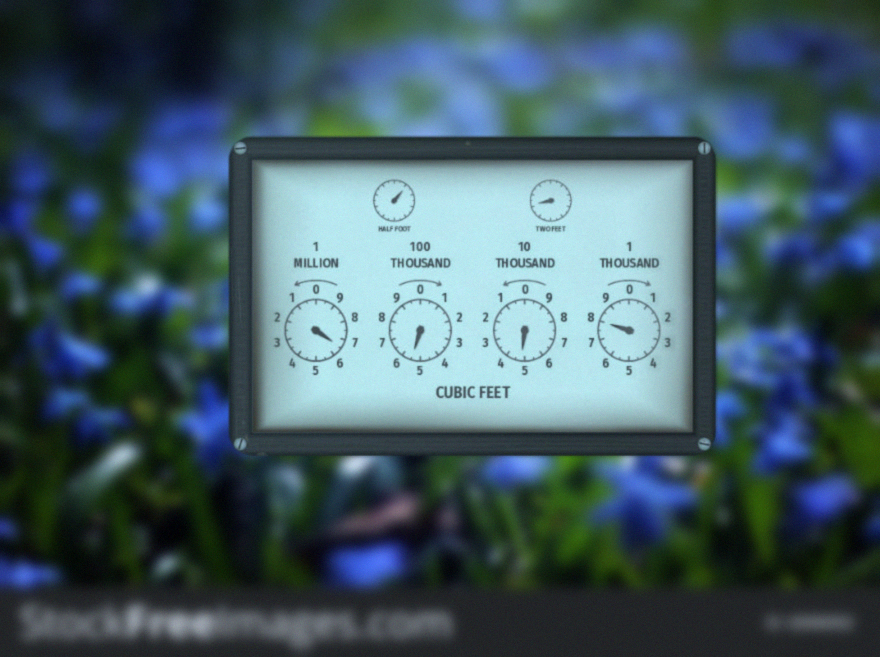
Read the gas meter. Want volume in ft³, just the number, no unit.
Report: 654800
